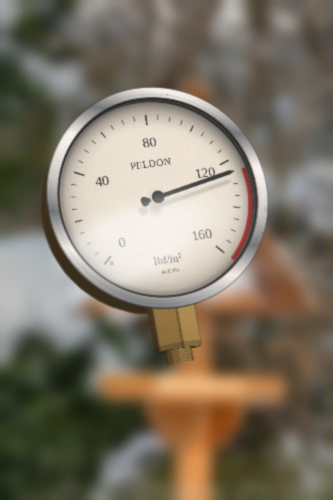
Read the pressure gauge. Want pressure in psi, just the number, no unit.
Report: 125
